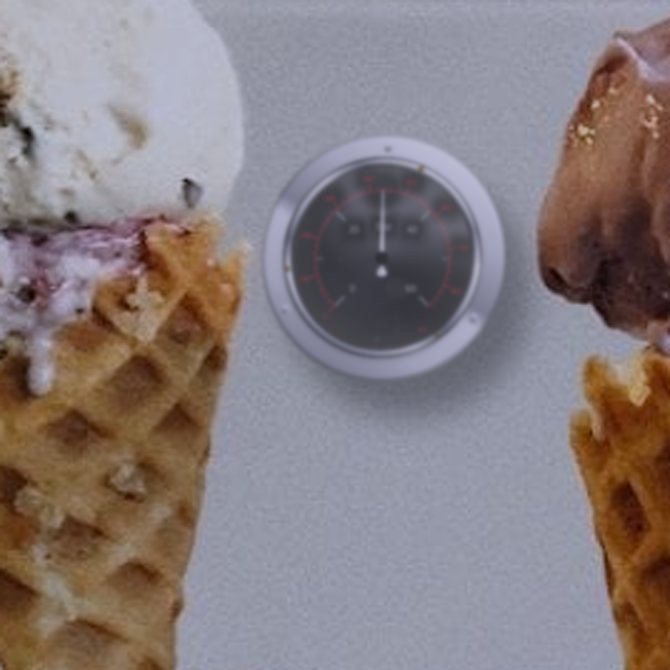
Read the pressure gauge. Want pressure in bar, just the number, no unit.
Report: 30
